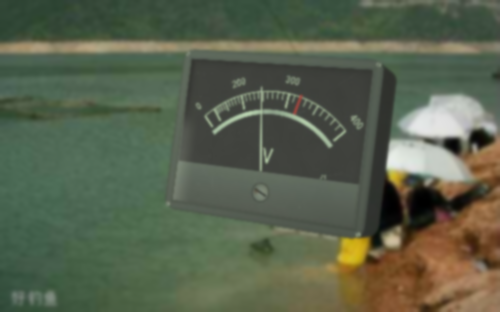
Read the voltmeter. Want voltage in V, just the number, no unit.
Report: 250
